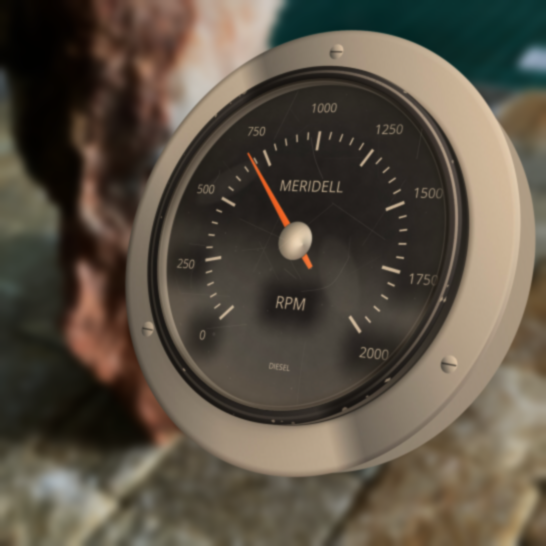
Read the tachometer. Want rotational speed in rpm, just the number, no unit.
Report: 700
